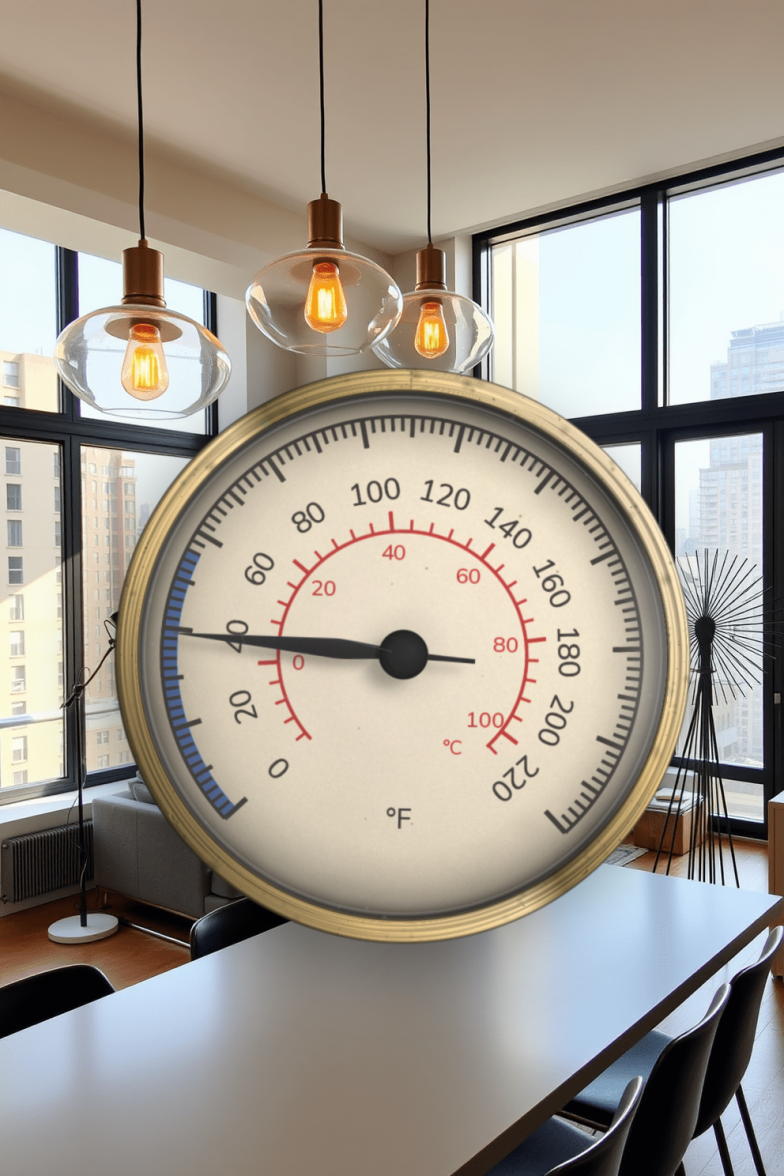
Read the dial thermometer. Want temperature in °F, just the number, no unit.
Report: 39
